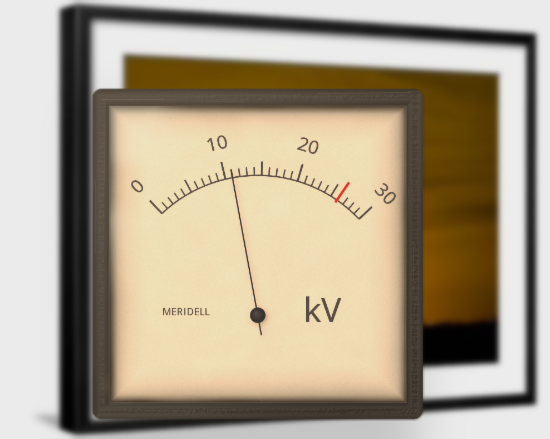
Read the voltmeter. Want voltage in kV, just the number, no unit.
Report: 11
